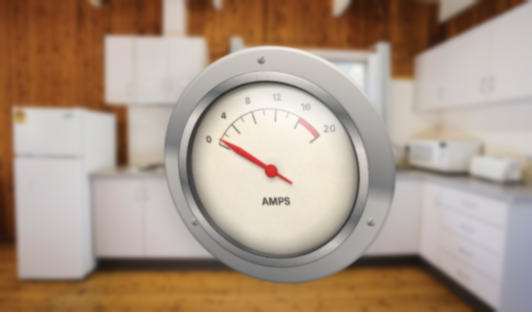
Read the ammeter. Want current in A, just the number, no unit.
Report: 1
